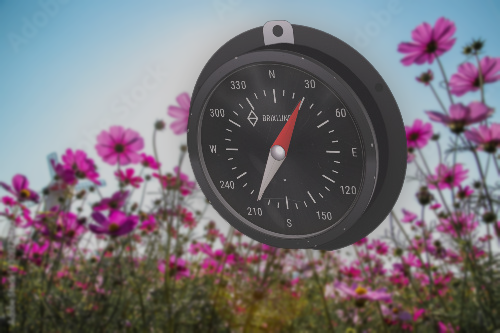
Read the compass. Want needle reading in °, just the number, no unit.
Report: 30
